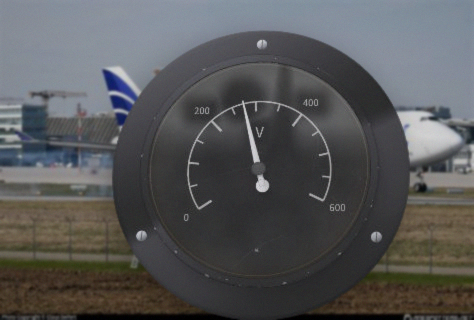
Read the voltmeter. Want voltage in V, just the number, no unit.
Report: 275
